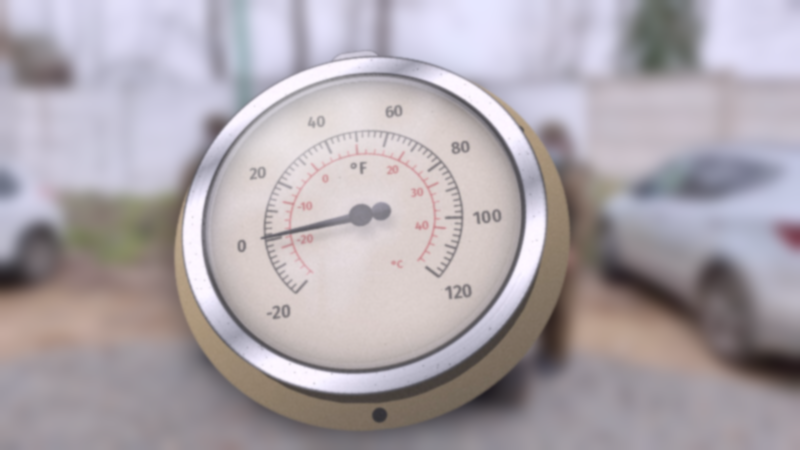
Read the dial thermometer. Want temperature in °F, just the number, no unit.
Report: 0
